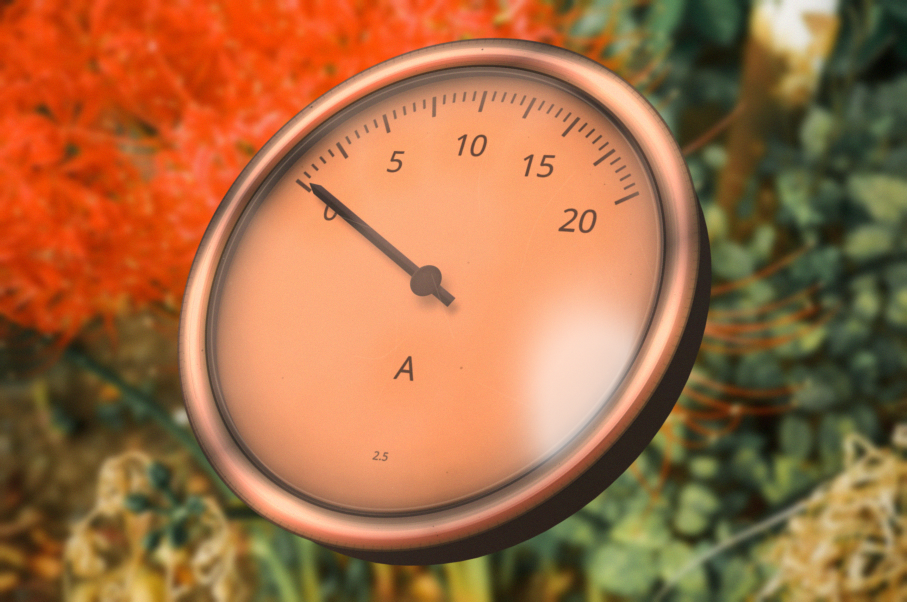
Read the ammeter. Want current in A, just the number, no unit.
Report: 0.25
